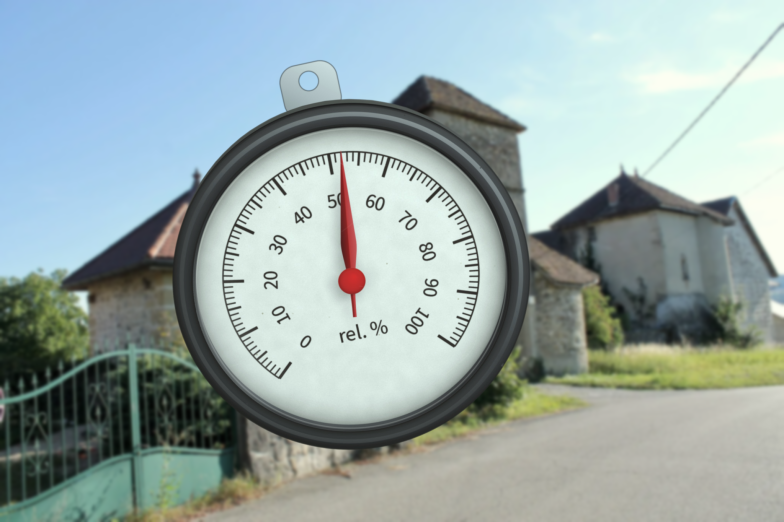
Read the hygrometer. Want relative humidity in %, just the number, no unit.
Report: 52
